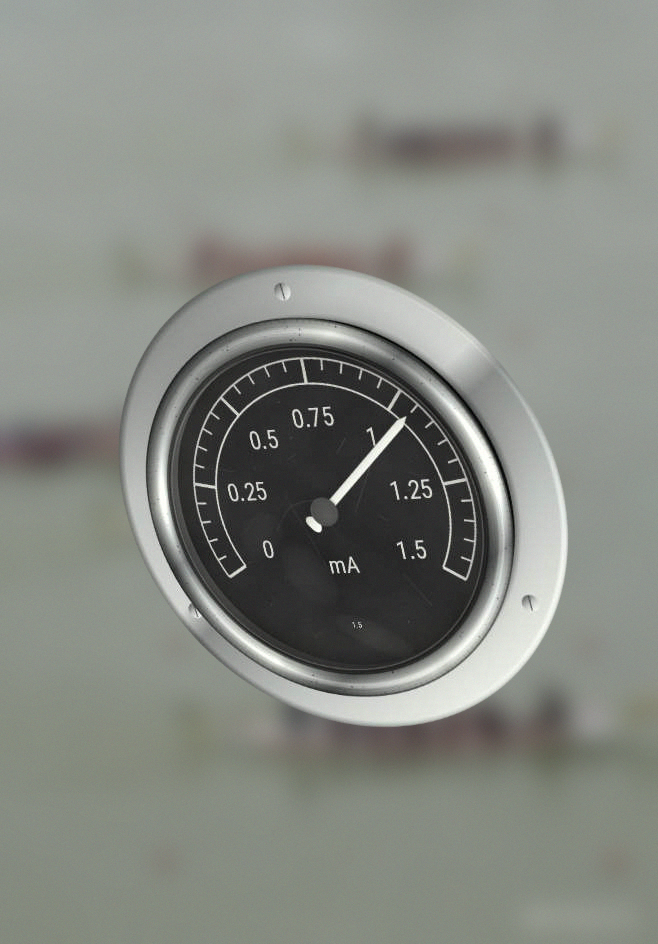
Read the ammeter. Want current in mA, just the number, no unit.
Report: 1.05
